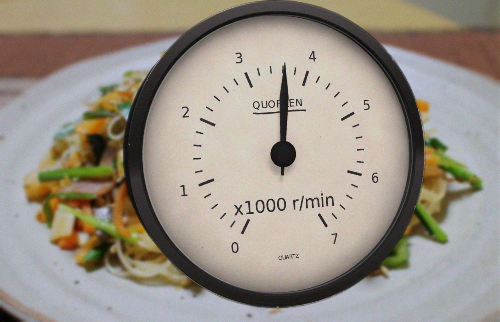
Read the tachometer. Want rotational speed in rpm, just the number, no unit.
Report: 3600
